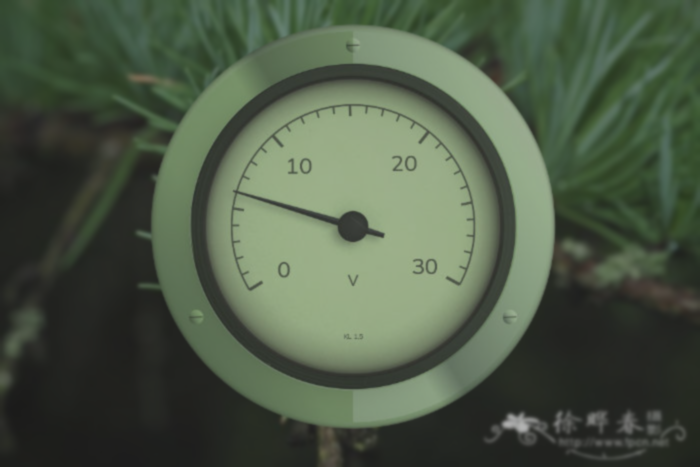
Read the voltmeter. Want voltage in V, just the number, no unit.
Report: 6
